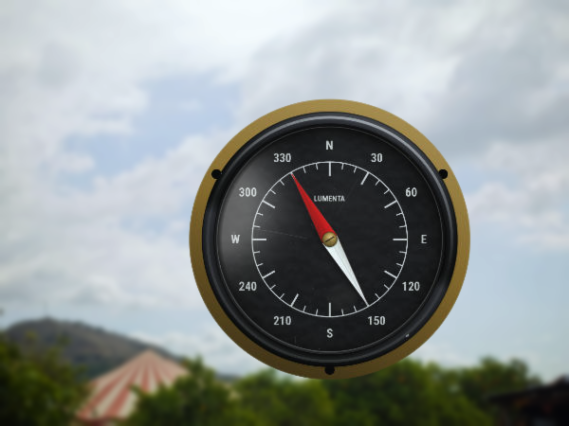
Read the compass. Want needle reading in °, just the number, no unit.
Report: 330
